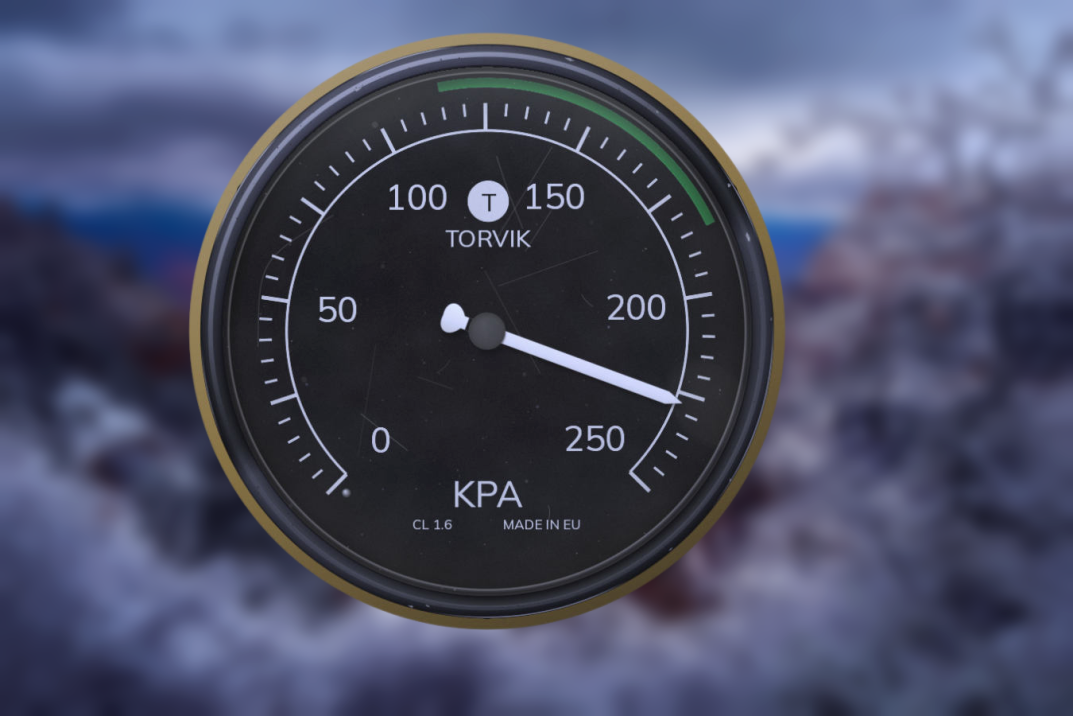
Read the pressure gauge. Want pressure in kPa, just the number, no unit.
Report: 227.5
